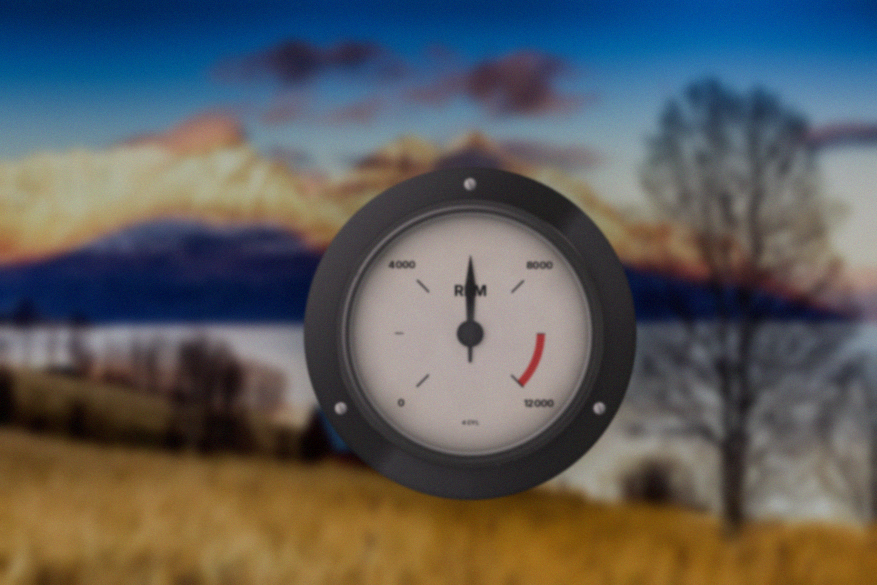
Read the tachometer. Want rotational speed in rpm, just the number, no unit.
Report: 6000
